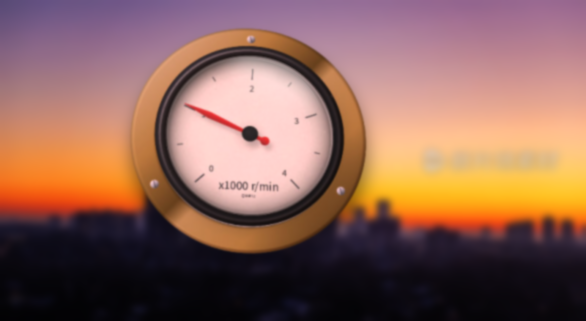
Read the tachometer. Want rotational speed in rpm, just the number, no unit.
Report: 1000
